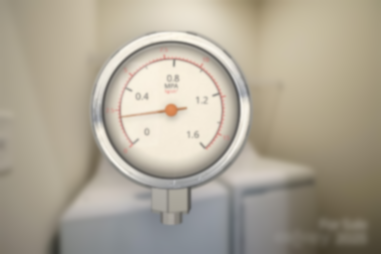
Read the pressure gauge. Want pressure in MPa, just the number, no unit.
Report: 0.2
